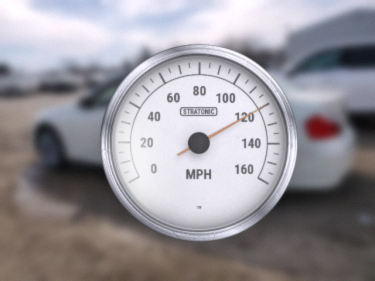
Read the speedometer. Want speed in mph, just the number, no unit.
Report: 120
